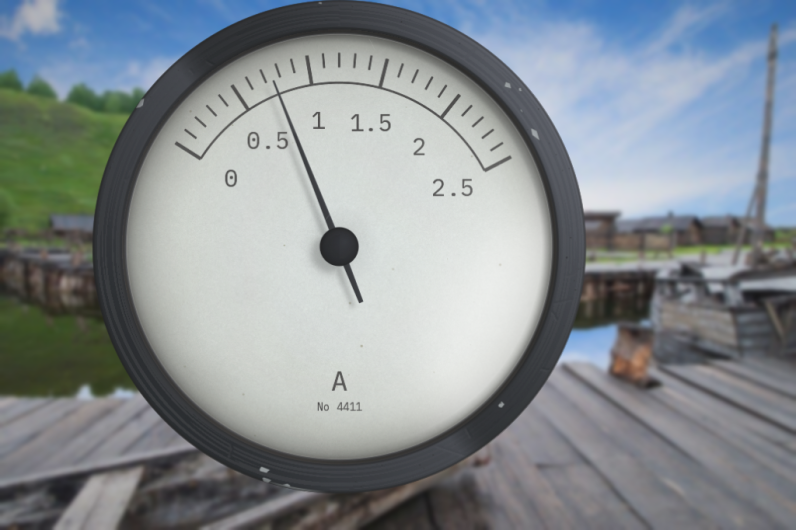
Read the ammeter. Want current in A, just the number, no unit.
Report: 0.75
